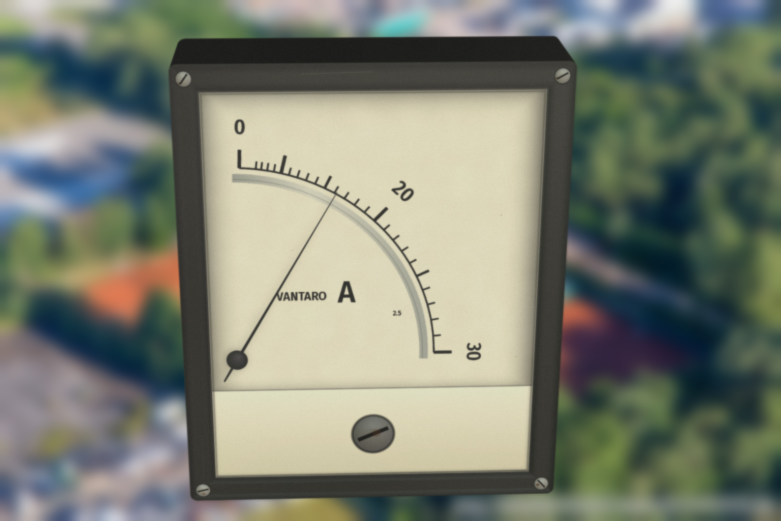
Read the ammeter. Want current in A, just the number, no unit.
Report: 16
